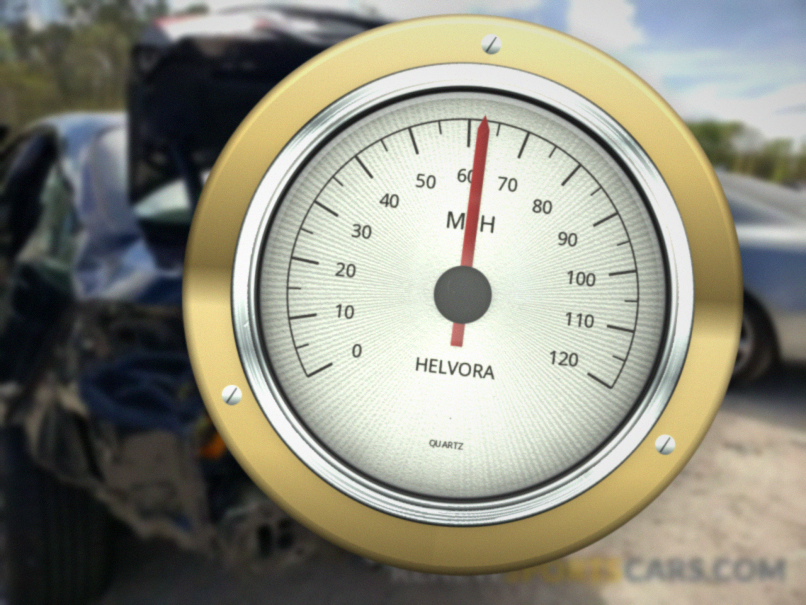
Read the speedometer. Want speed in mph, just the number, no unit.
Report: 62.5
